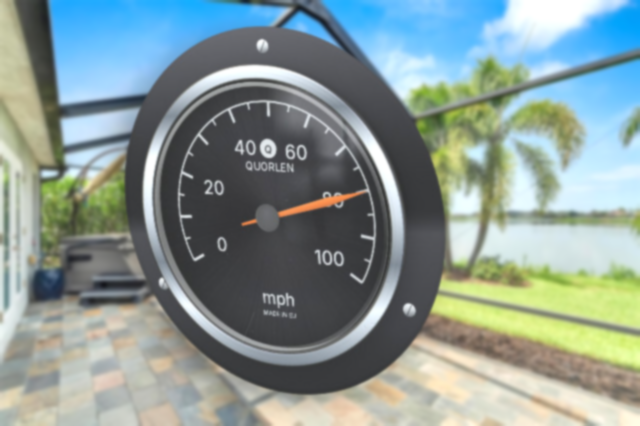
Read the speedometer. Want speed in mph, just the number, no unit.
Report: 80
